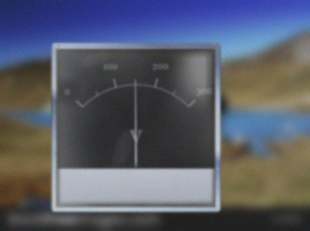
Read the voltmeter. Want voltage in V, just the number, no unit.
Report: 150
